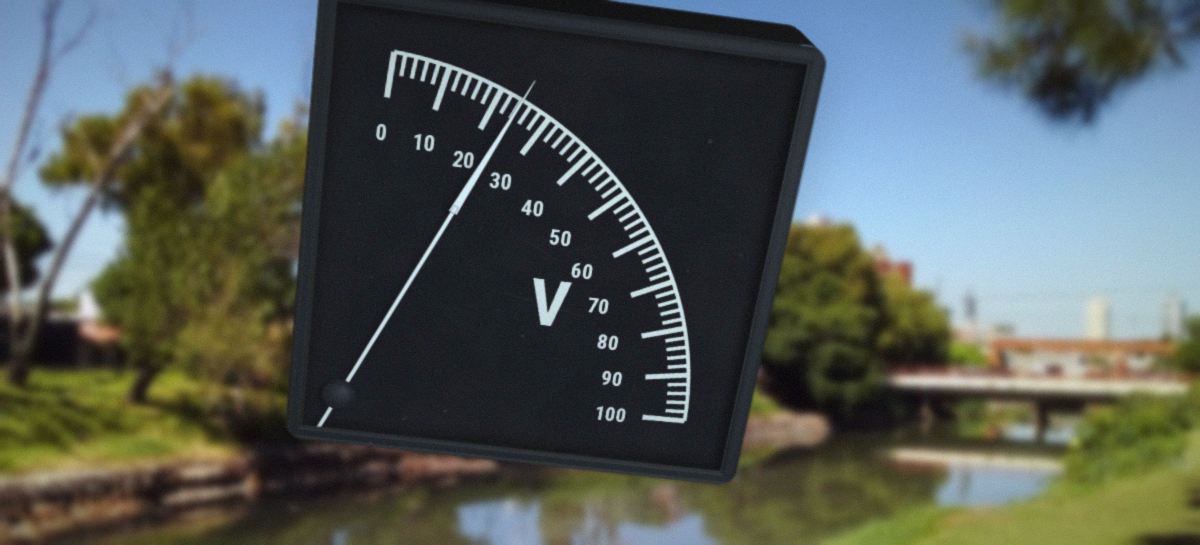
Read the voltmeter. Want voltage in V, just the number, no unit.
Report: 24
